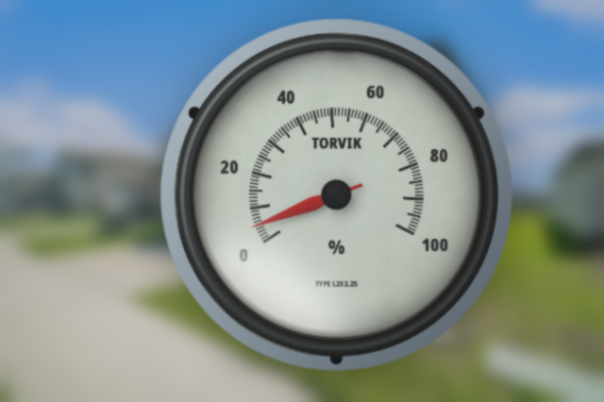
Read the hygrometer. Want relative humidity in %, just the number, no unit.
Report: 5
